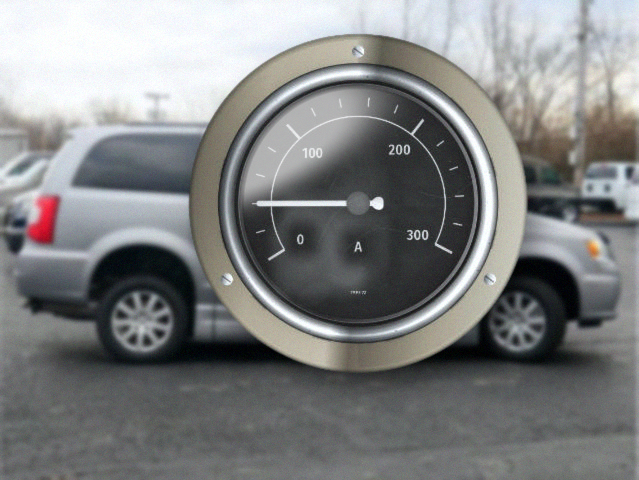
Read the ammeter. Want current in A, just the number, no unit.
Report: 40
